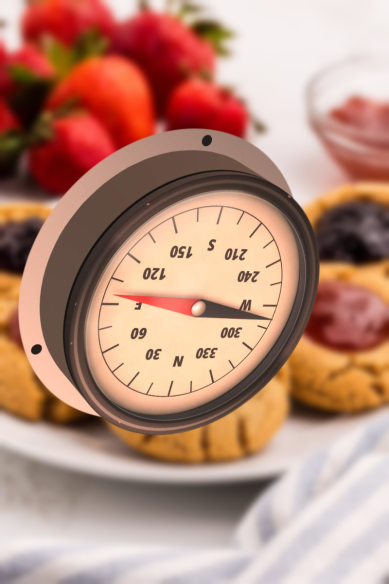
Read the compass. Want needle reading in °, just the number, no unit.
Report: 97.5
